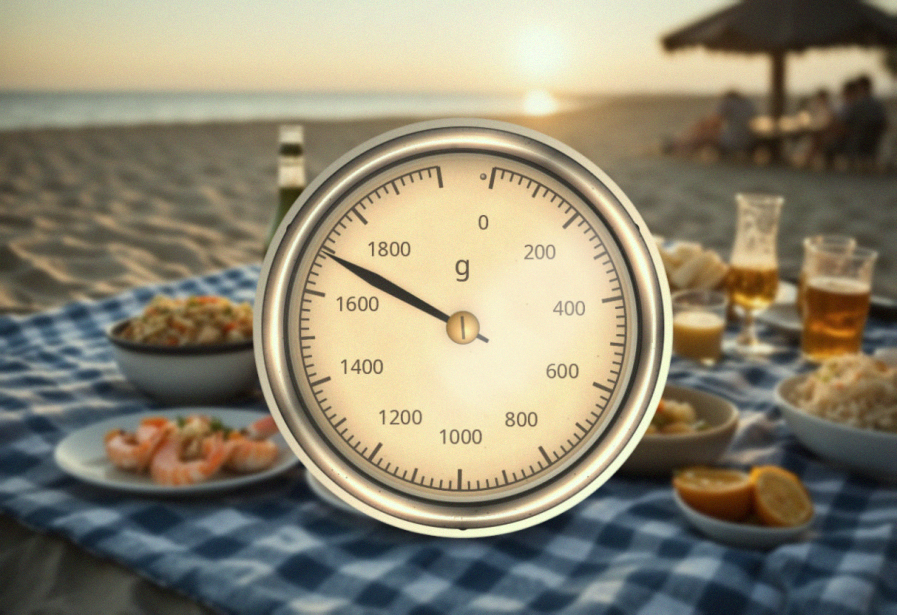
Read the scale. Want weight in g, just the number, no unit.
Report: 1690
